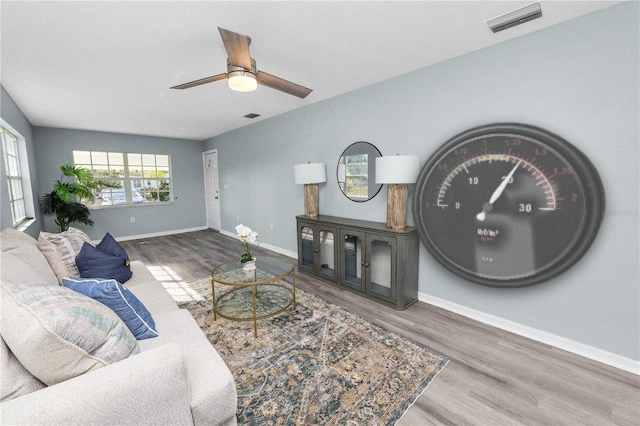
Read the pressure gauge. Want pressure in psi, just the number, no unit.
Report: 20
